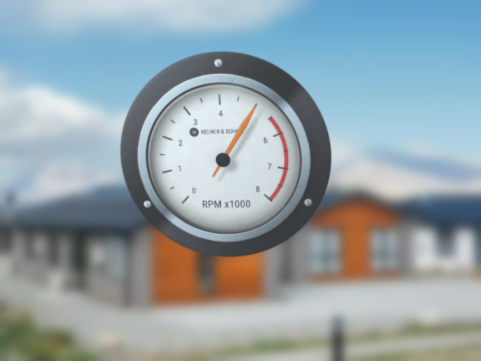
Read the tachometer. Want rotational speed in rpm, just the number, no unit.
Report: 5000
